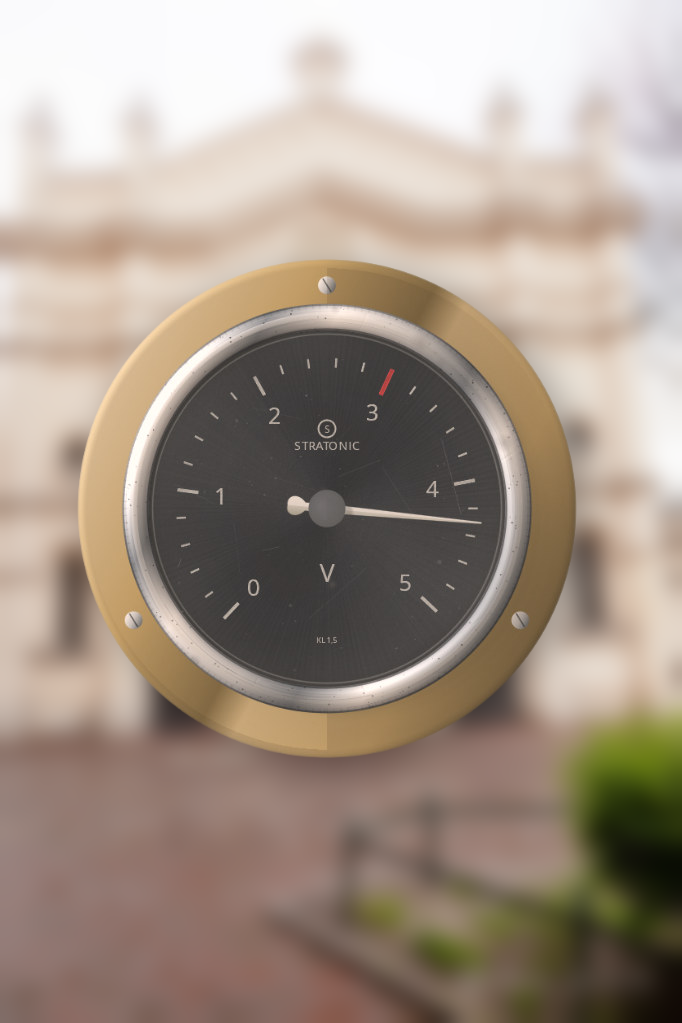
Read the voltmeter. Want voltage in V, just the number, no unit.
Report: 4.3
